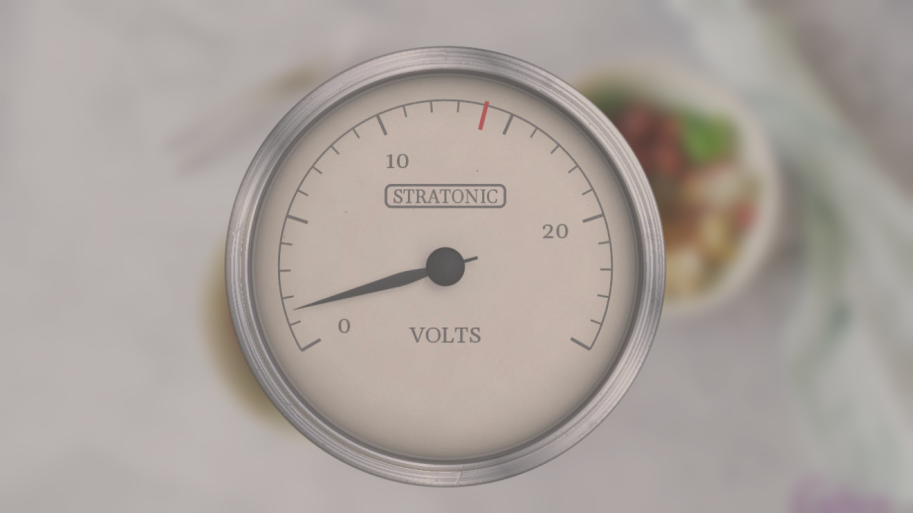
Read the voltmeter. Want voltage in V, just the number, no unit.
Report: 1.5
